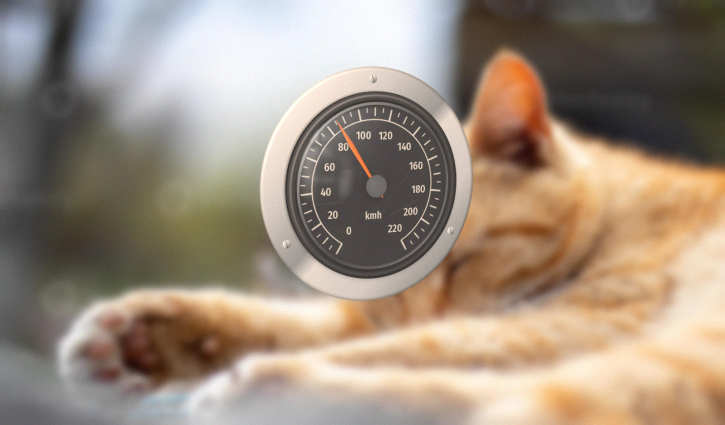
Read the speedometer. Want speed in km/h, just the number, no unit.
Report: 85
